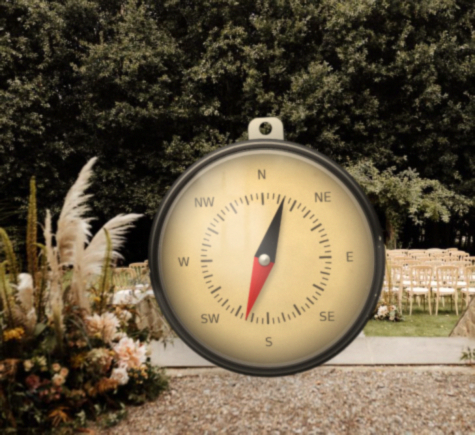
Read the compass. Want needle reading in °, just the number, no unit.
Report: 200
